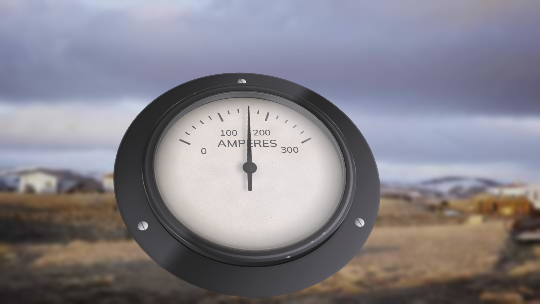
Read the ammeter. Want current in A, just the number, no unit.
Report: 160
